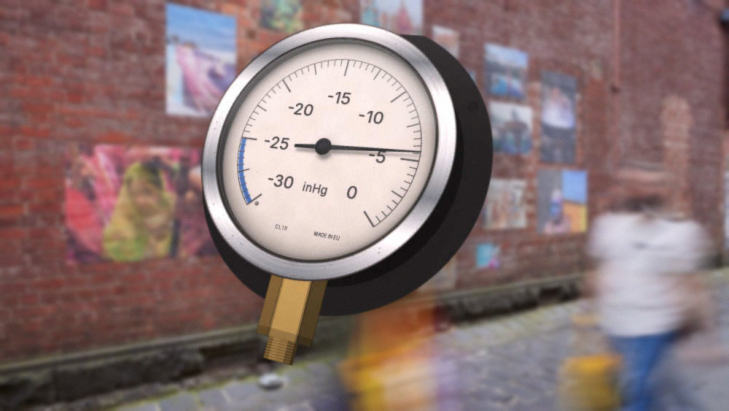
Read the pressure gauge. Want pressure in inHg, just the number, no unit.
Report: -5.5
